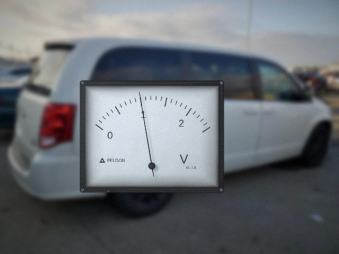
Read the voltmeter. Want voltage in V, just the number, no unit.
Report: 1
